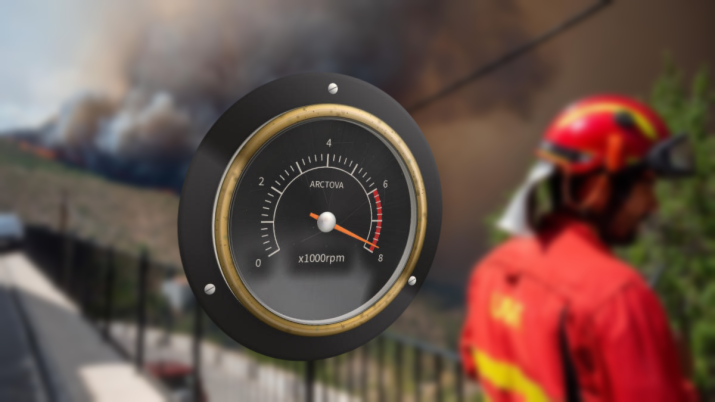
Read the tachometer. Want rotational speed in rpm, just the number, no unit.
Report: 7800
